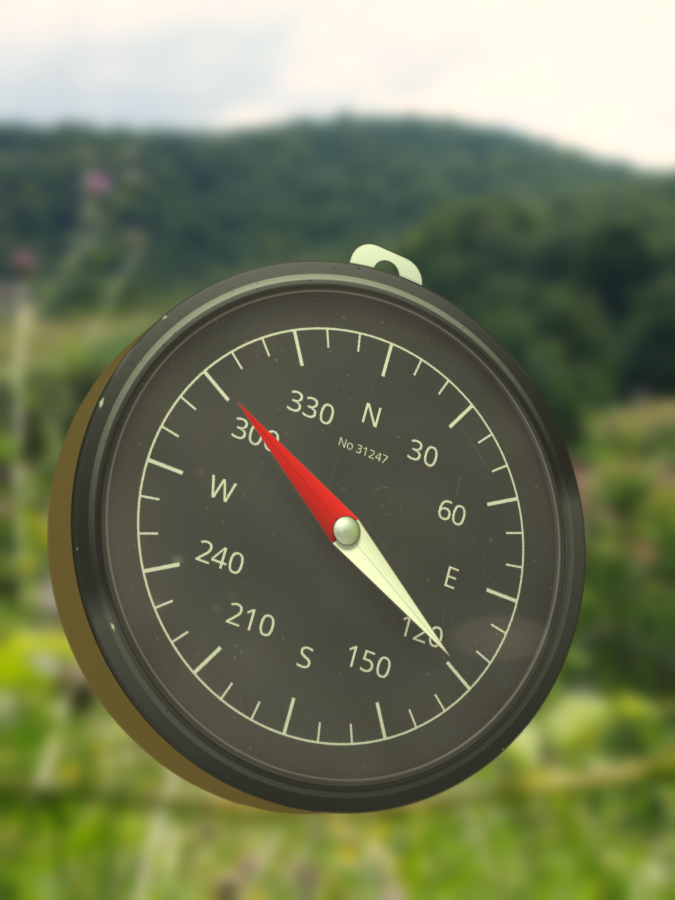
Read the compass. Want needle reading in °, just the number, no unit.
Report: 300
